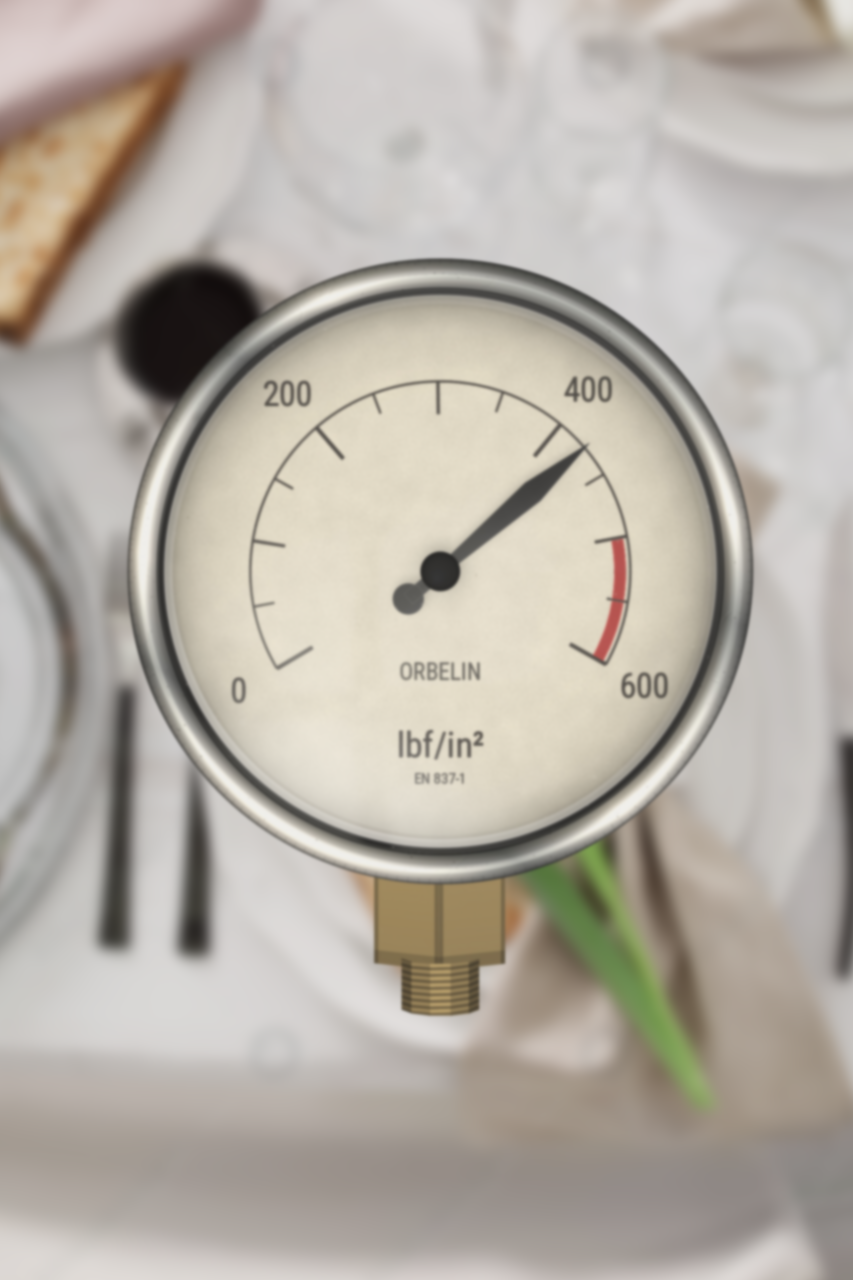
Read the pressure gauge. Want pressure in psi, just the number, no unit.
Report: 425
